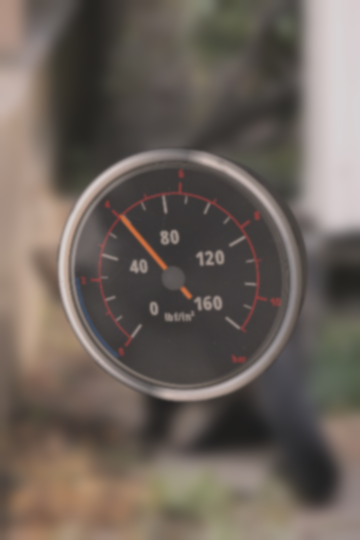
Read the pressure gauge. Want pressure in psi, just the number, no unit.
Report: 60
